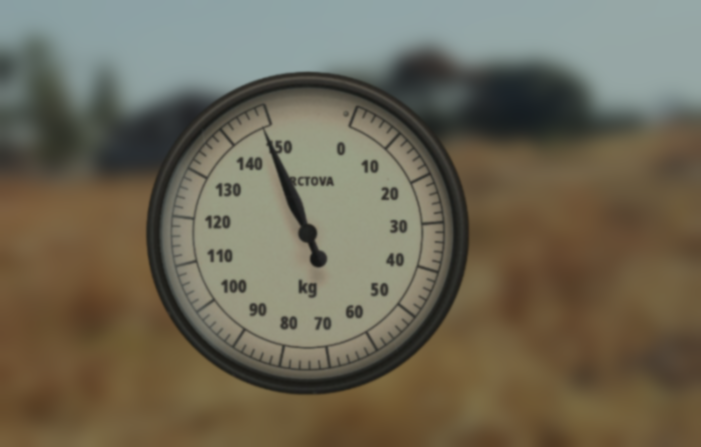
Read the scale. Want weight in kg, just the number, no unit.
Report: 148
